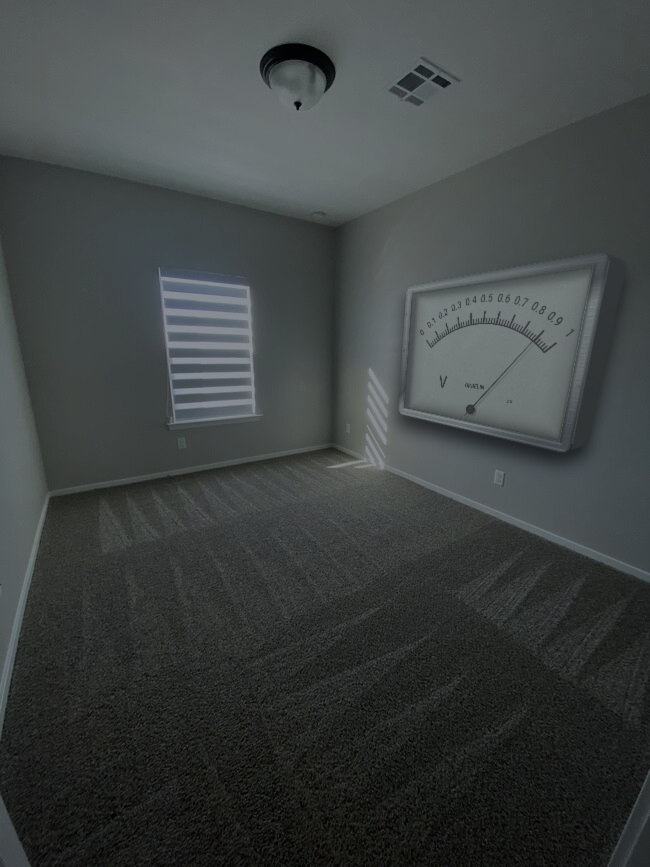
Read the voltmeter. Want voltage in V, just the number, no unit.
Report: 0.9
